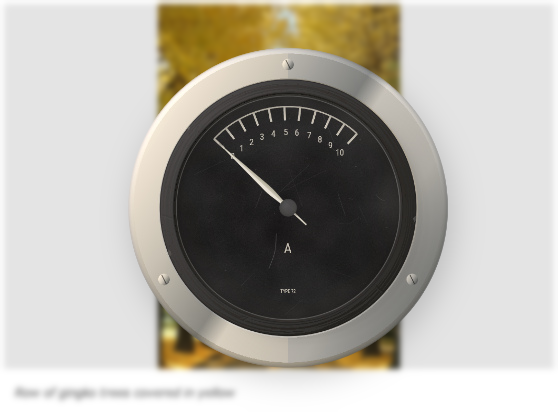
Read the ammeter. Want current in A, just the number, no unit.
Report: 0
